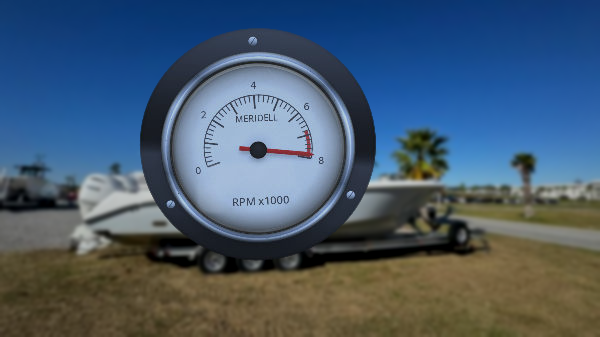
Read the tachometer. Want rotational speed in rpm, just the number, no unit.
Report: 7800
